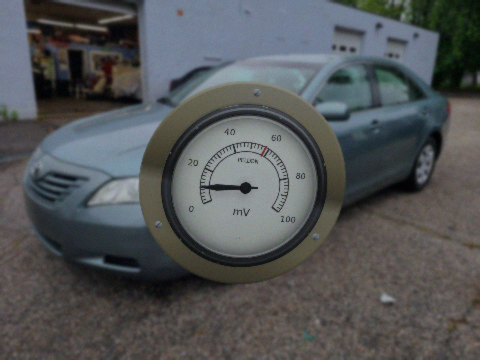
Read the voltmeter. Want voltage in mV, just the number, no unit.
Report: 10
